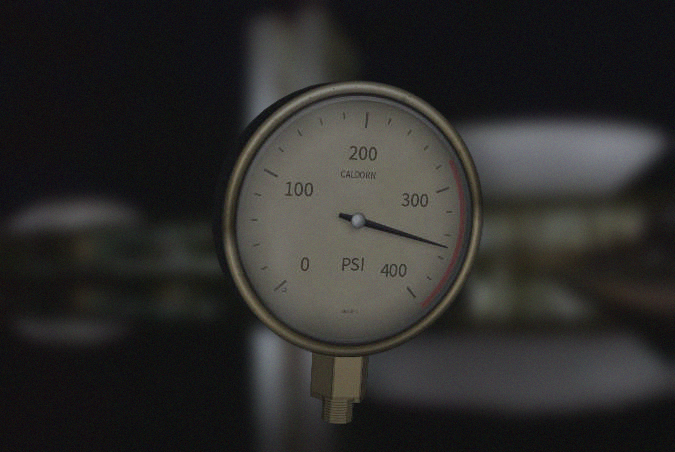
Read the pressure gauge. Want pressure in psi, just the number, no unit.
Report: 350
